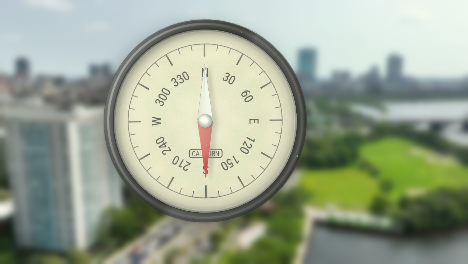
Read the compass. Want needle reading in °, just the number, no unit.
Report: 180
